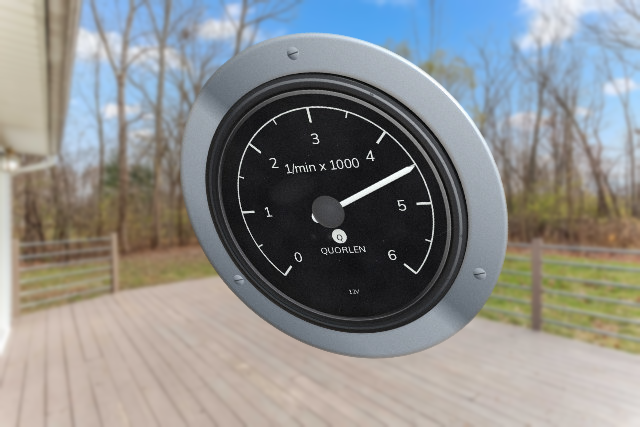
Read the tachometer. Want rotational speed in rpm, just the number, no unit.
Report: 4500
